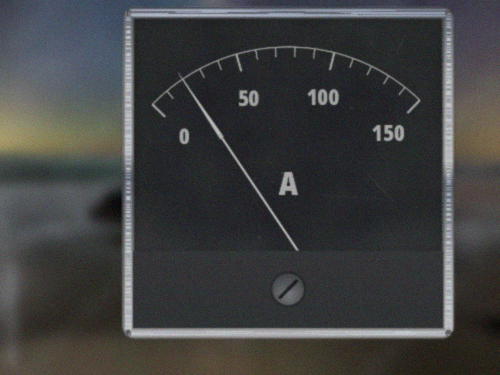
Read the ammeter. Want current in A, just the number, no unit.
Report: 20
